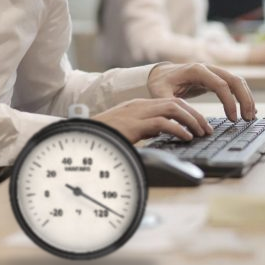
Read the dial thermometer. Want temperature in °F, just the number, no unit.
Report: 112
